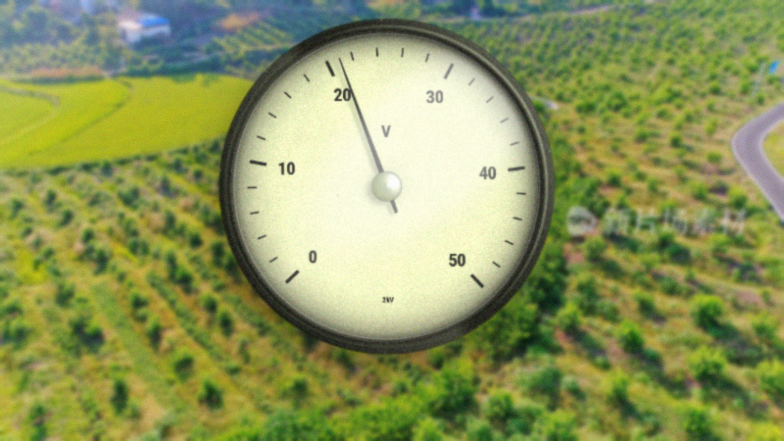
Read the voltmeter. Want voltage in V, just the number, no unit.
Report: 21
